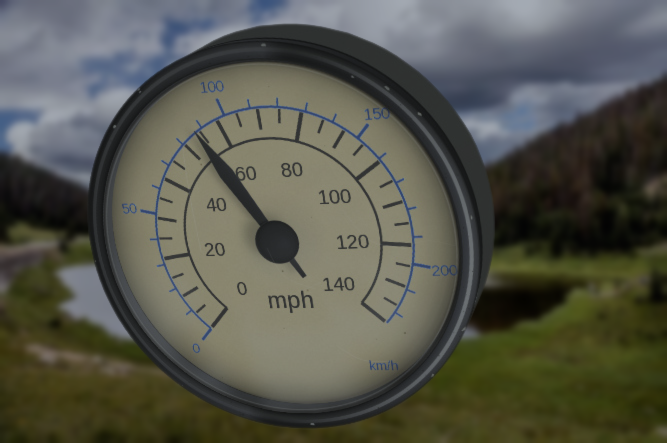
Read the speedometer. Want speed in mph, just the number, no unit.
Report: 55
